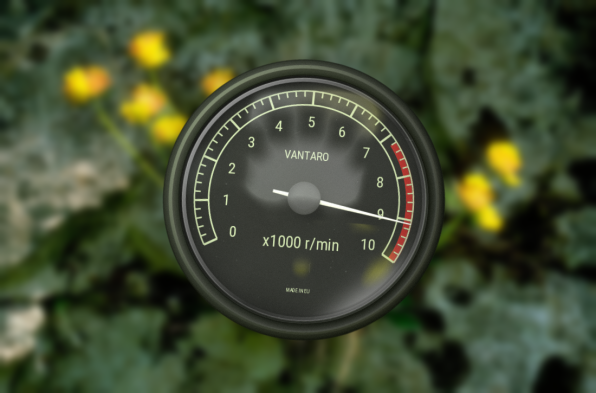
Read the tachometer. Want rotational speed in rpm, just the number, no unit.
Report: 9100
